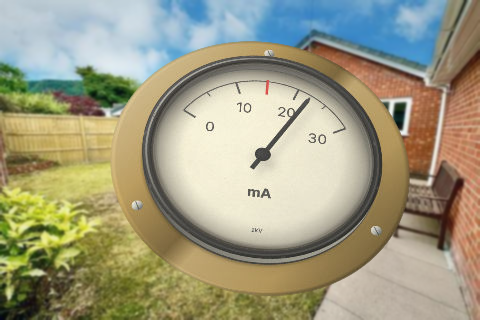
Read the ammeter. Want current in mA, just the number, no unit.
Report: 22.5
